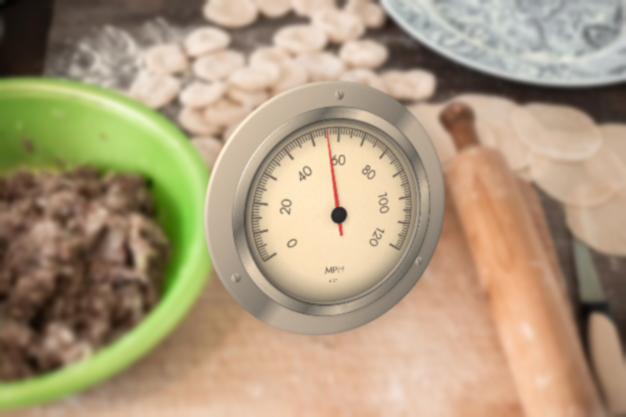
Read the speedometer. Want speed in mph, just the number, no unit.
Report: 55
